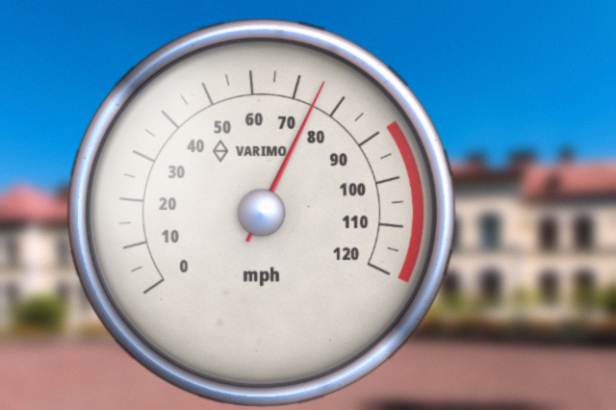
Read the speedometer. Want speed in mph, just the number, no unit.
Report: 75
